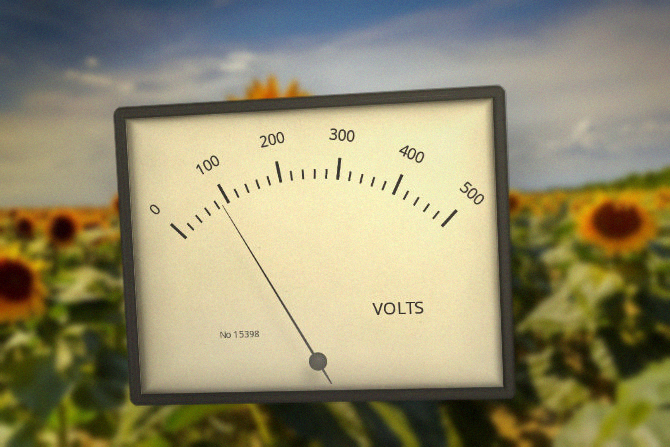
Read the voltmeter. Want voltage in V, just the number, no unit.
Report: 90
